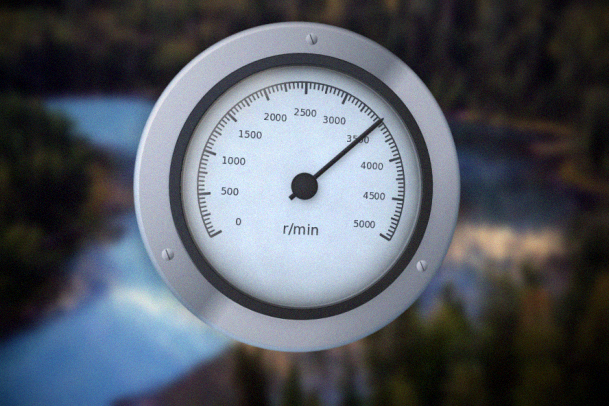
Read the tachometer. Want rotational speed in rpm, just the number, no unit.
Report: 3500
